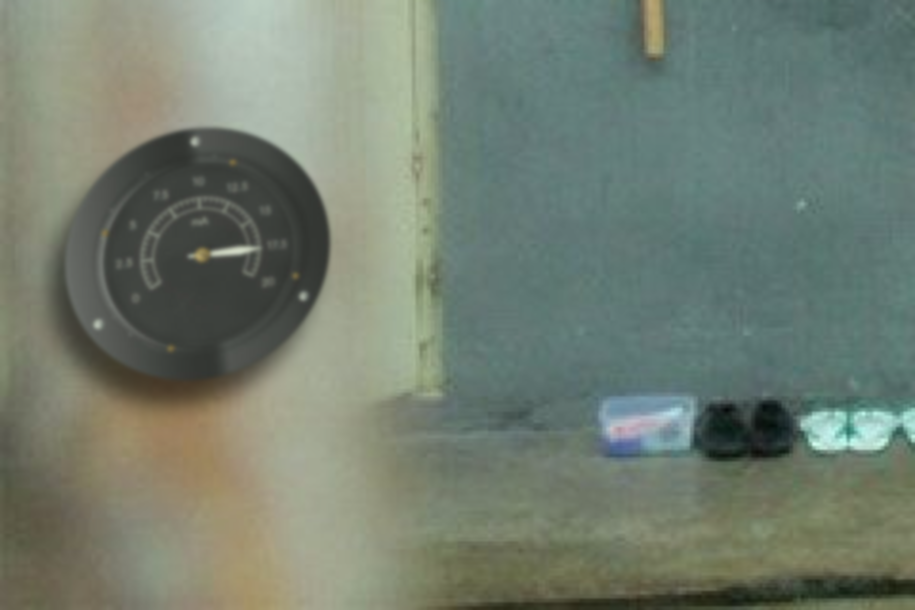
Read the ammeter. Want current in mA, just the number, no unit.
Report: 17.5
